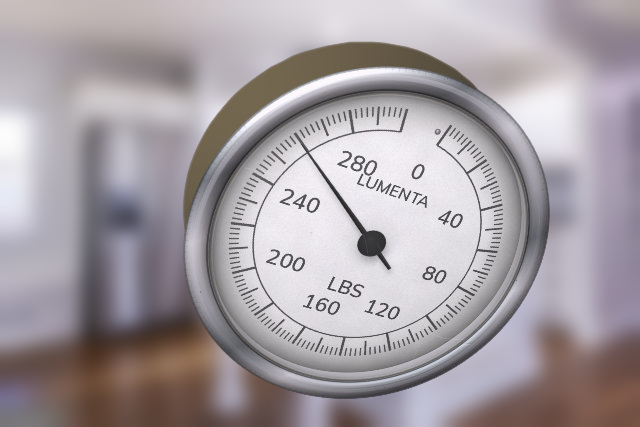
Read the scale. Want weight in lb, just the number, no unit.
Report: 260
